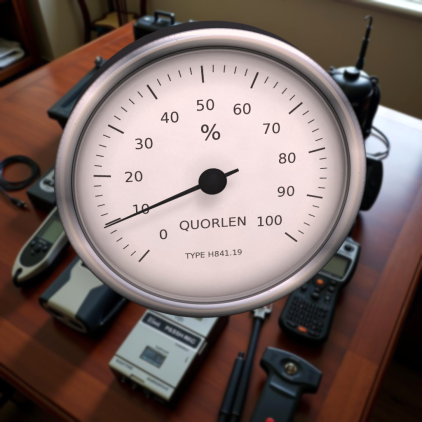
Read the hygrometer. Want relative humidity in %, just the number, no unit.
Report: 10
